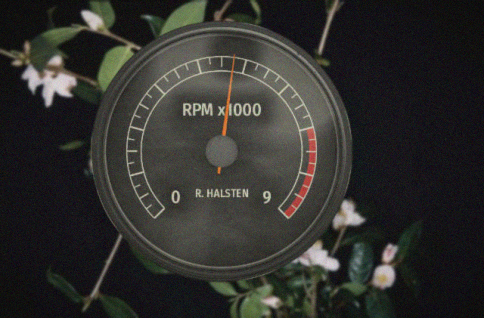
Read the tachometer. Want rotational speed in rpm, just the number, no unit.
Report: 4750
